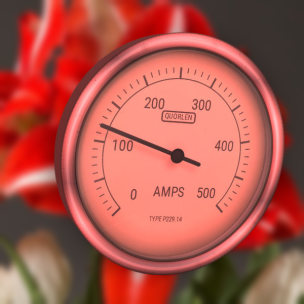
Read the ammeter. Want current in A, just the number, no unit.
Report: 120
